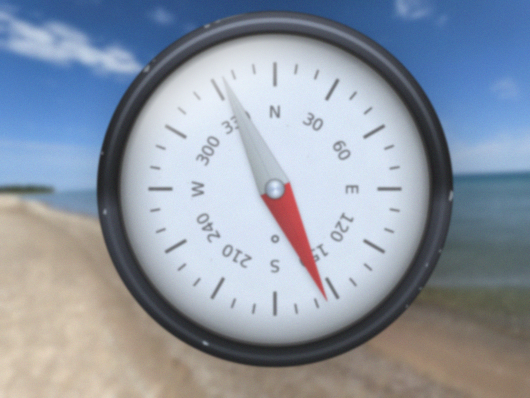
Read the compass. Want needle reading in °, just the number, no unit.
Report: 155
